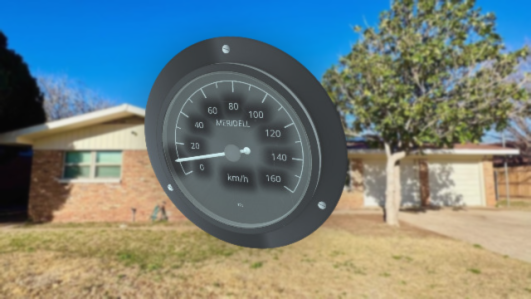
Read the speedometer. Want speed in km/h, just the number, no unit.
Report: 10
